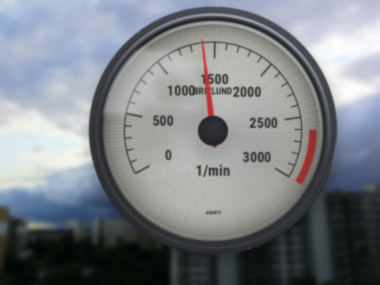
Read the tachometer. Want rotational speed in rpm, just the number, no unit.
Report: 1400
